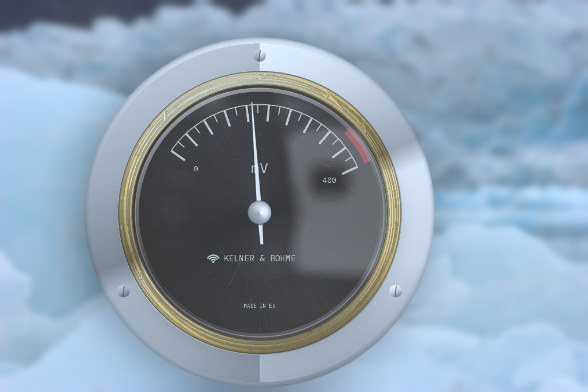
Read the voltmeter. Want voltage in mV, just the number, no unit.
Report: 170
